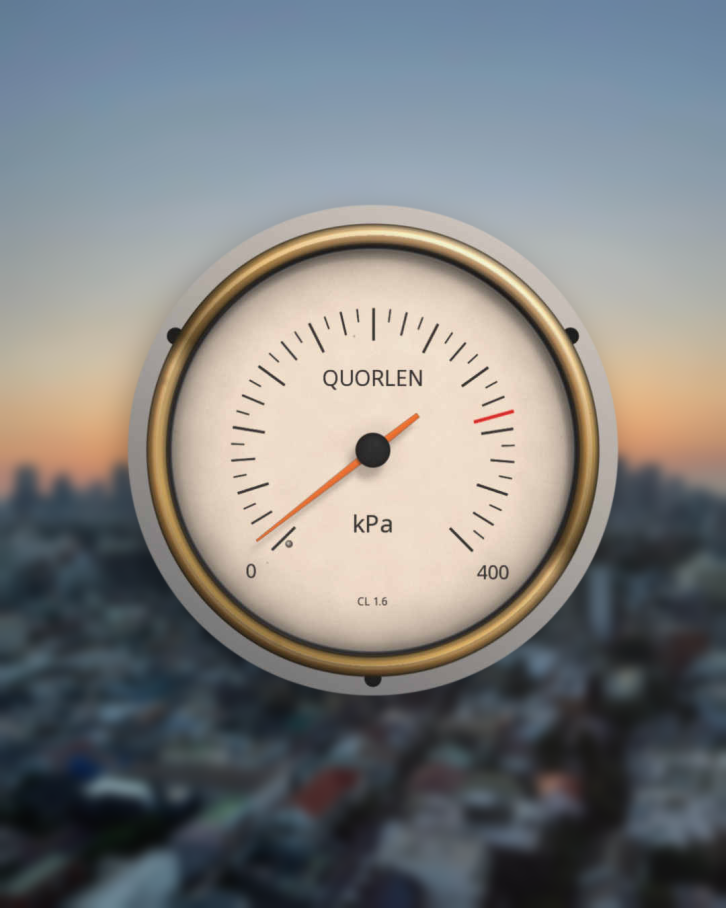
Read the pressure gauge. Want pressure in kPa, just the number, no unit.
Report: 10
